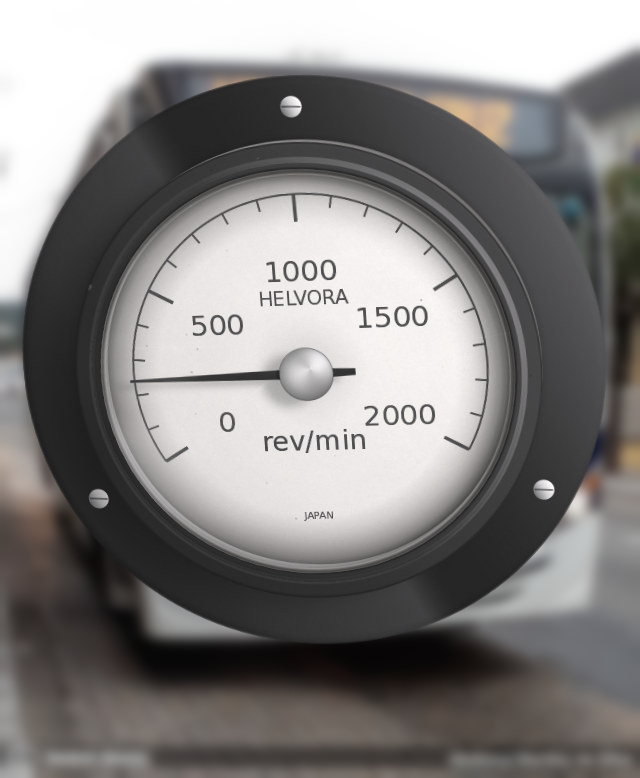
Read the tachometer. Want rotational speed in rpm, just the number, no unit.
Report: 250
